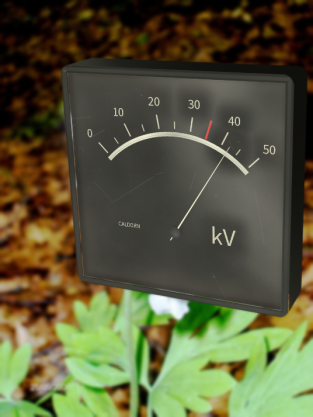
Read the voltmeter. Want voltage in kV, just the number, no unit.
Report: 42.5
